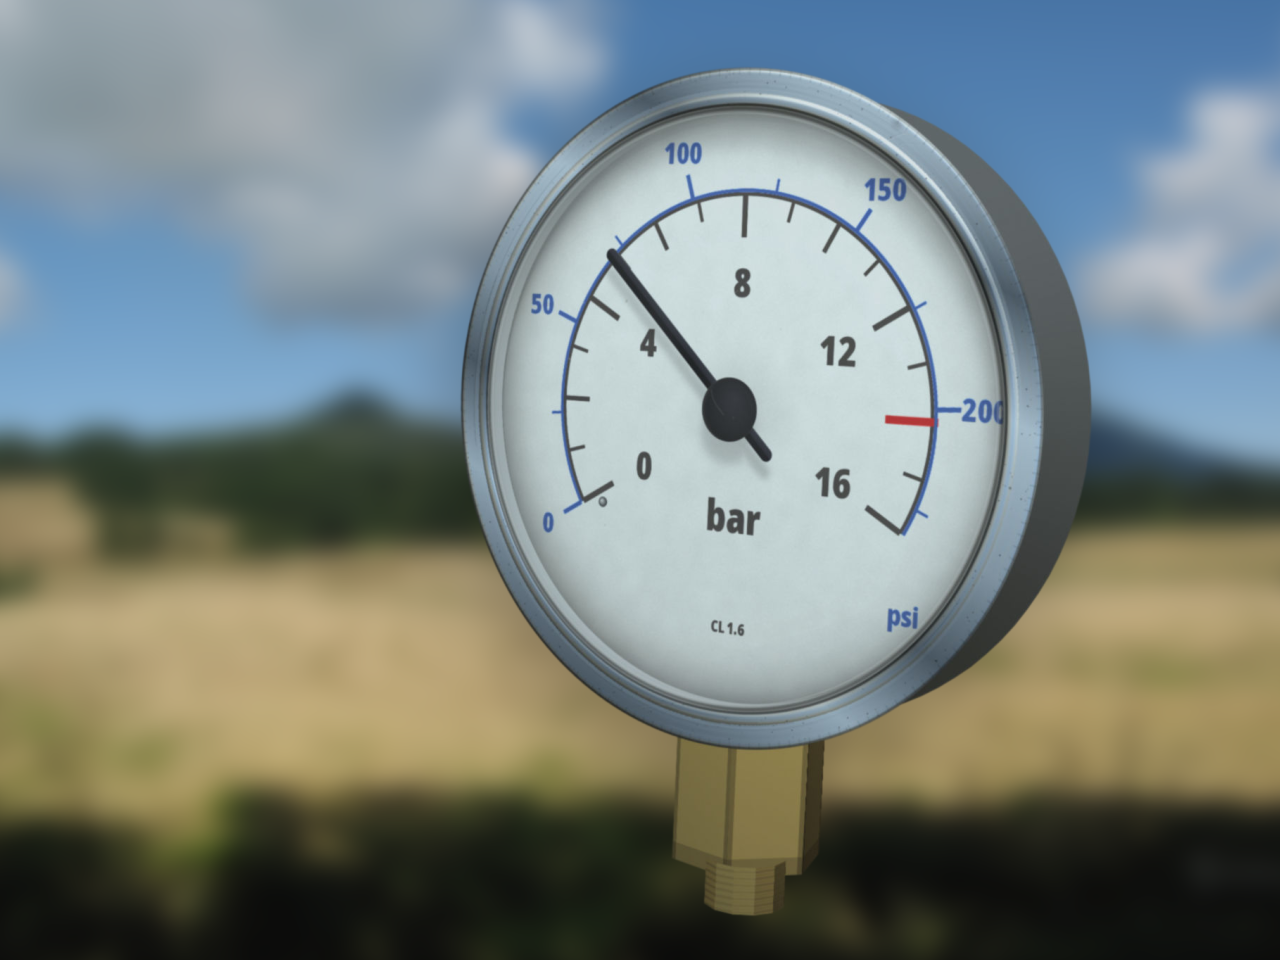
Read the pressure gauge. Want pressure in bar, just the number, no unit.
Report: 5
